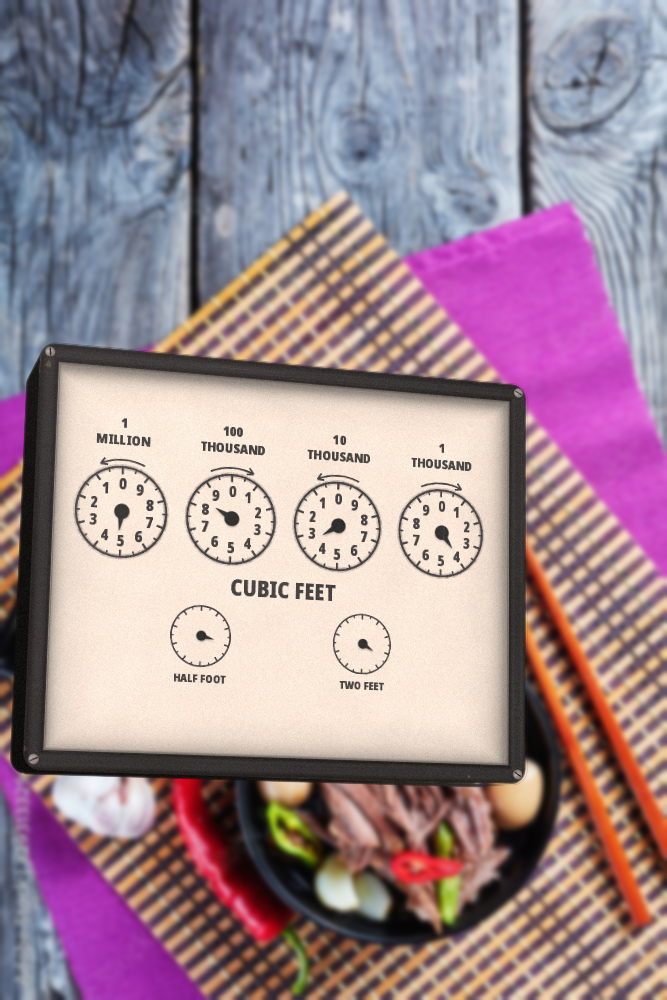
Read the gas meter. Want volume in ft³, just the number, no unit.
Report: 483400
